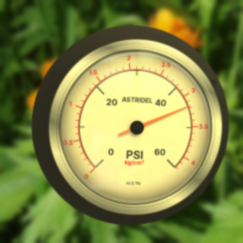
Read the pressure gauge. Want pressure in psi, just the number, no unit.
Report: 45
